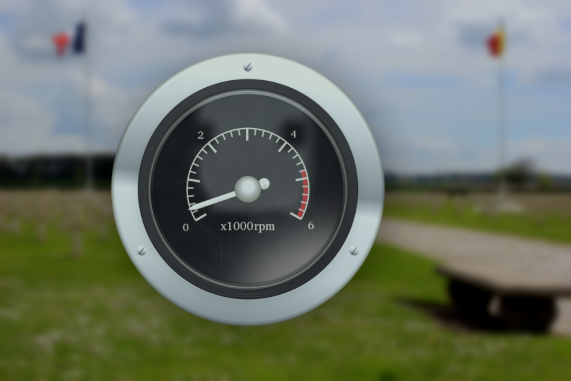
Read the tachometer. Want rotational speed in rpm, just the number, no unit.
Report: 300
